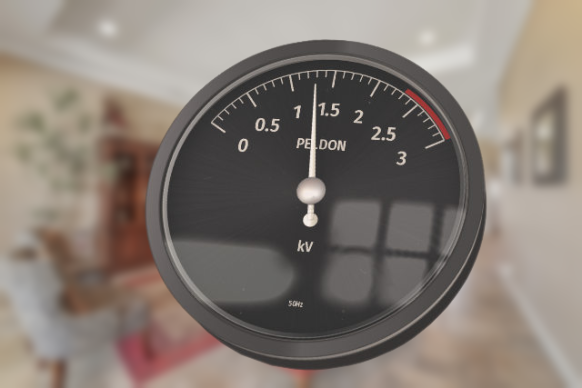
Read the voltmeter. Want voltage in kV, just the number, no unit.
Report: 1.3
